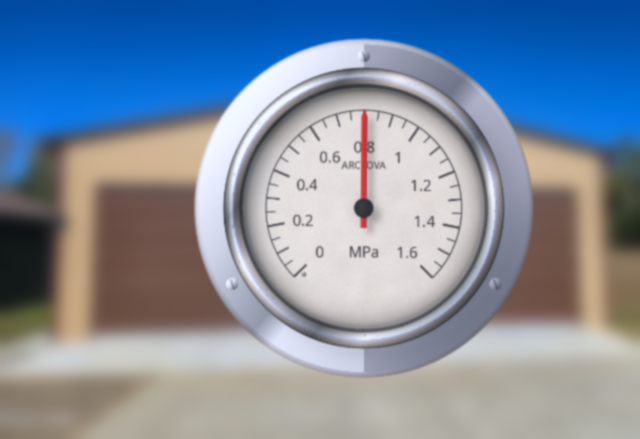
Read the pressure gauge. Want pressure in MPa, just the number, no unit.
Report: 0.8
